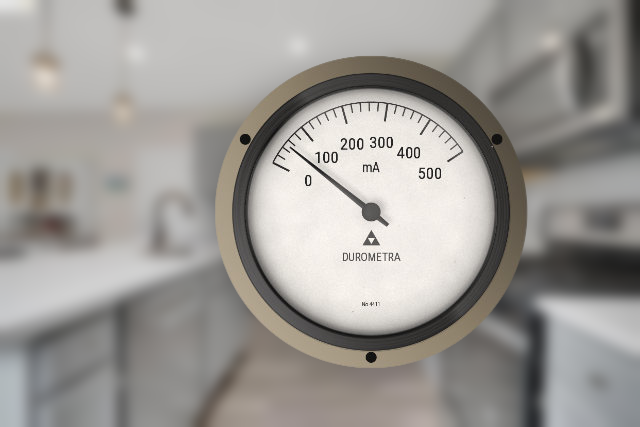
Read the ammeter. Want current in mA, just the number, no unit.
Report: 50
